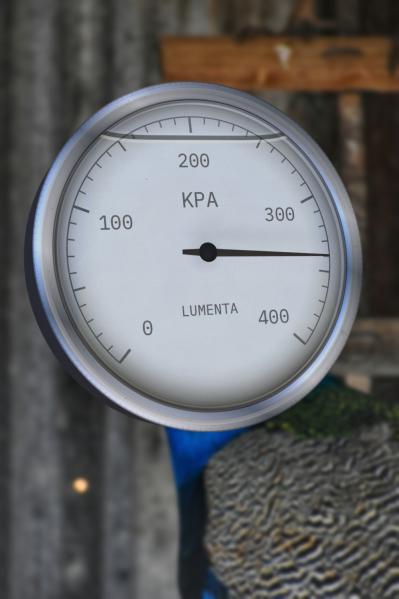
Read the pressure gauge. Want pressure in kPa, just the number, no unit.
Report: 340
